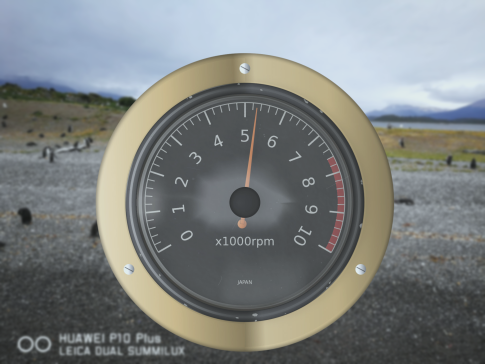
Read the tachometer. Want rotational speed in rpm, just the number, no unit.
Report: 5300
